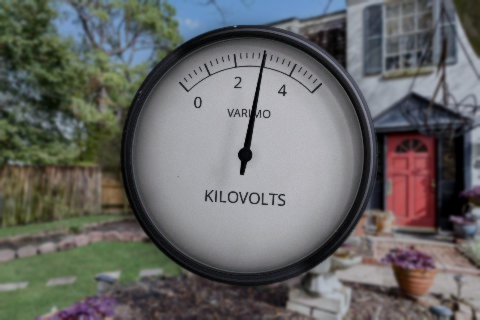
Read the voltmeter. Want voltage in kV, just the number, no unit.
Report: 3
